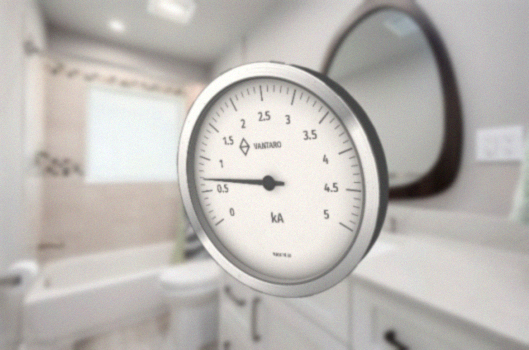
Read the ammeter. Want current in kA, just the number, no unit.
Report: 0.7
